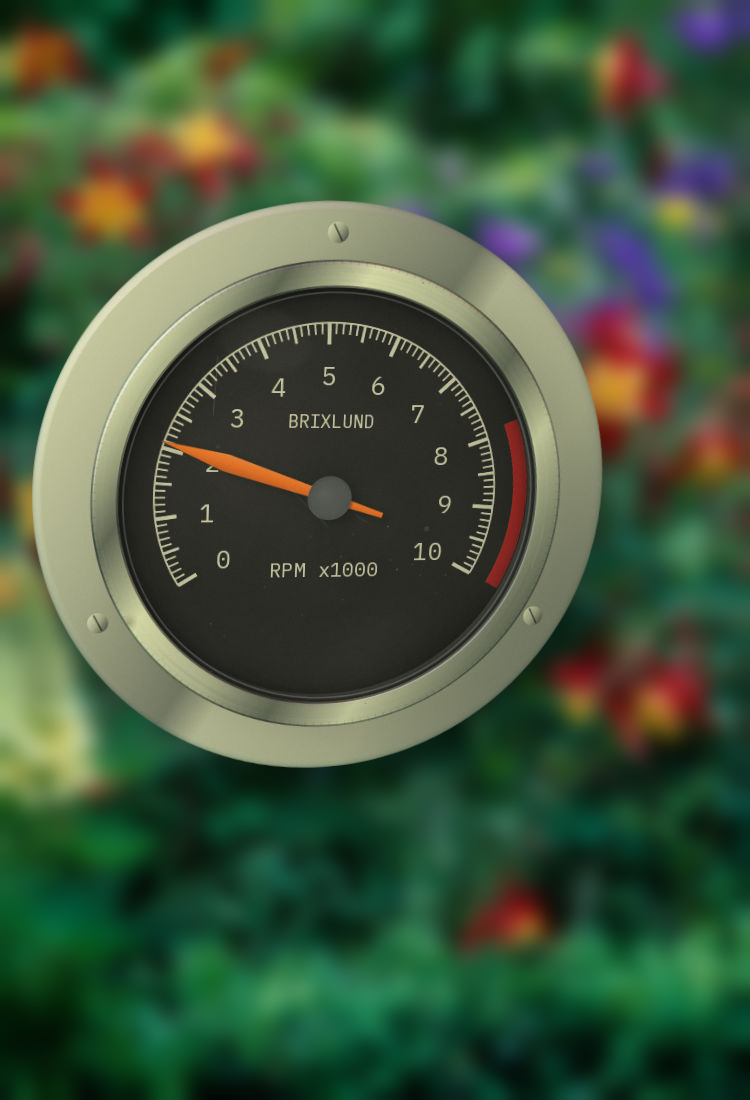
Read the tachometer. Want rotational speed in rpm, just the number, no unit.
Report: 2100
